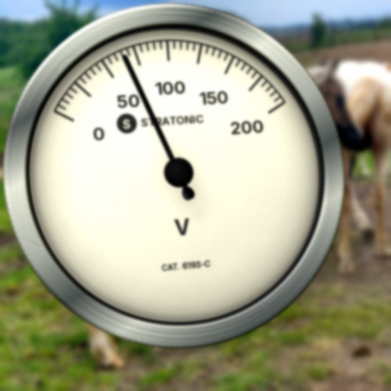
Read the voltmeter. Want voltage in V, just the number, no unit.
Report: 65
